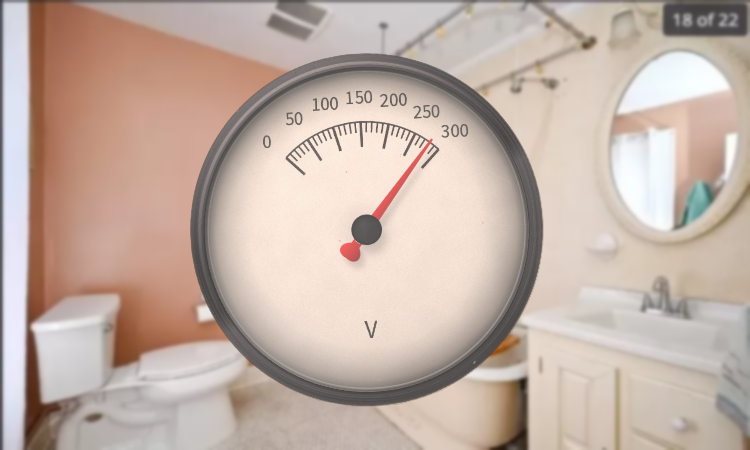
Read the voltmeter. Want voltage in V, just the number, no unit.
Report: 280
